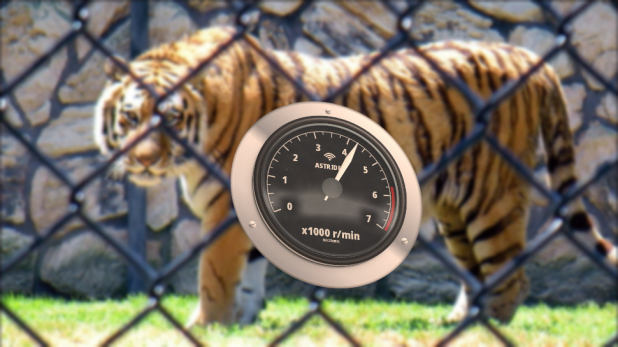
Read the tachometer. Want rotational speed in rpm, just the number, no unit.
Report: 4250
